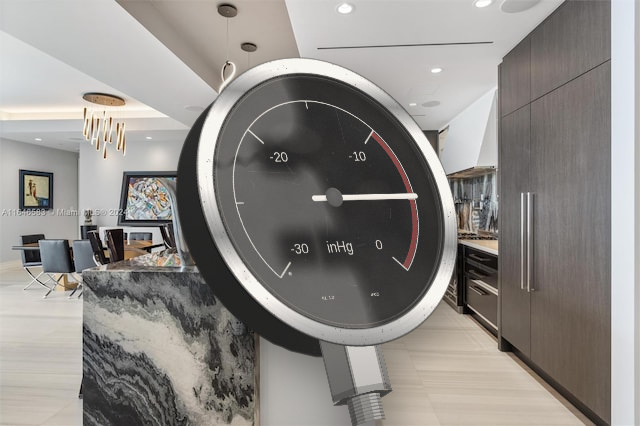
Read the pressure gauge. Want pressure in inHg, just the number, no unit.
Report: -5
